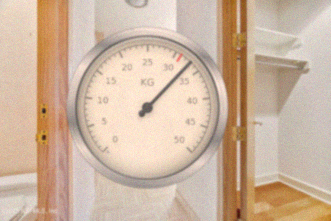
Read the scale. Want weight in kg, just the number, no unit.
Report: 33
